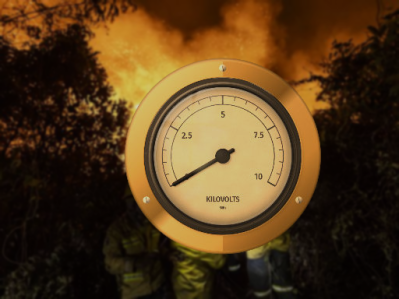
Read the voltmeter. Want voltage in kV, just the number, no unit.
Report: 0
